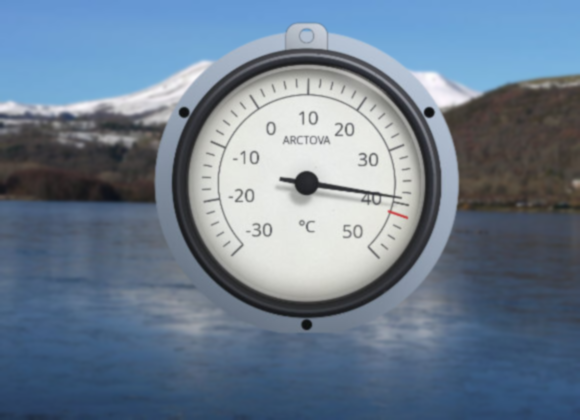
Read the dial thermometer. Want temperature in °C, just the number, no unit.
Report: 39
